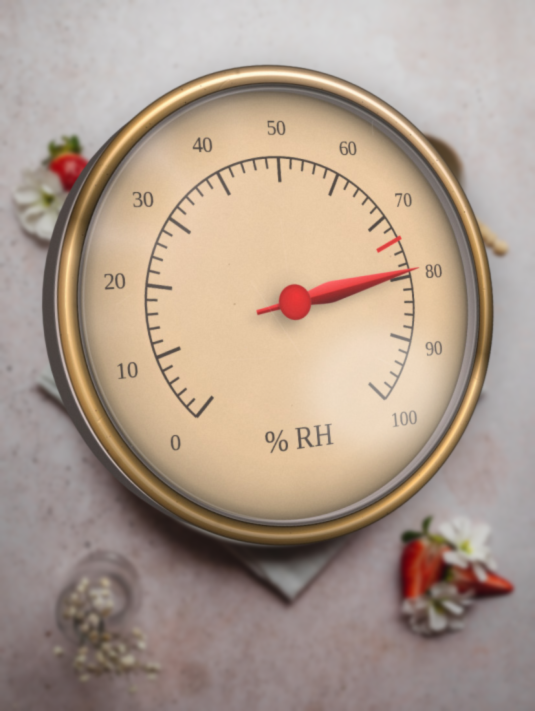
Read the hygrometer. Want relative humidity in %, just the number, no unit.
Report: 79
